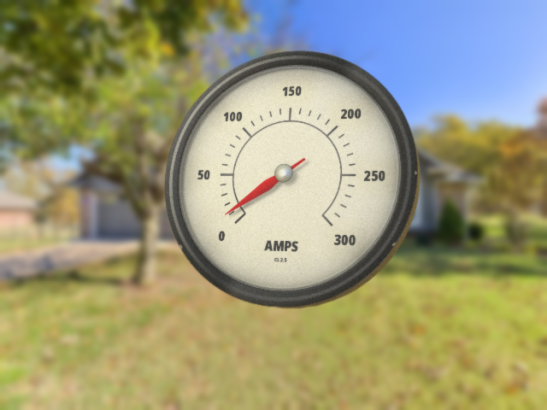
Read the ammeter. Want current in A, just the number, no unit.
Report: 10
